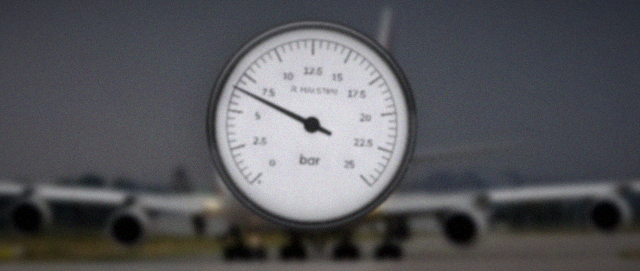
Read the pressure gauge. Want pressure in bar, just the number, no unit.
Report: 6.5
